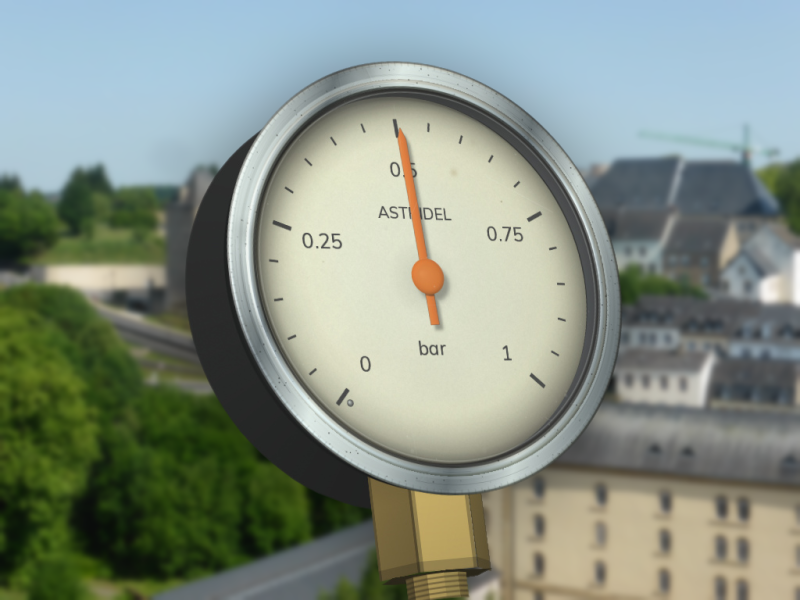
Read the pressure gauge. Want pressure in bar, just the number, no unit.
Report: 0.5
